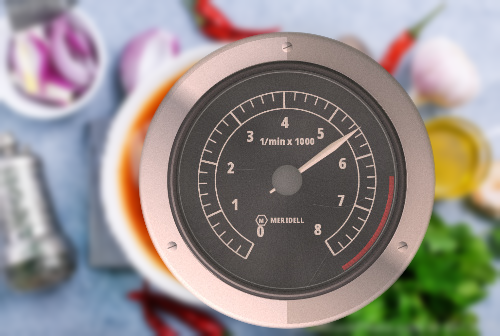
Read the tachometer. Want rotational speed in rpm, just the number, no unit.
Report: 5500
